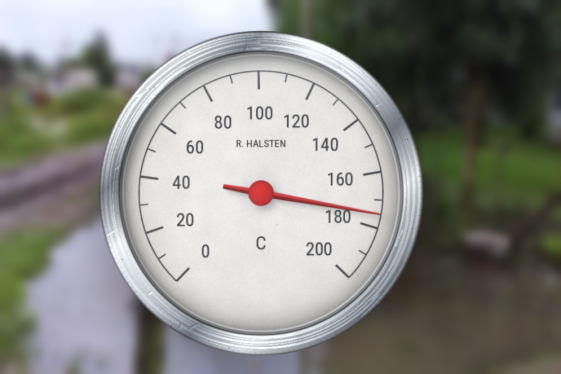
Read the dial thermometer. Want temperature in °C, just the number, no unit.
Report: 175
